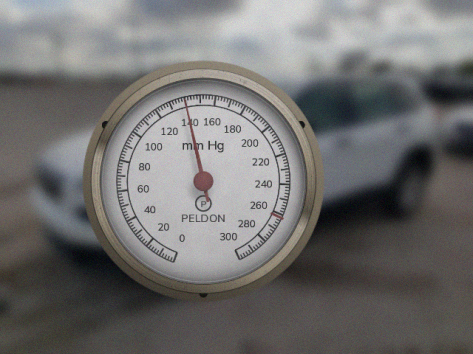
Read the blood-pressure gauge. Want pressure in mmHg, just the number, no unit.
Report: 140
